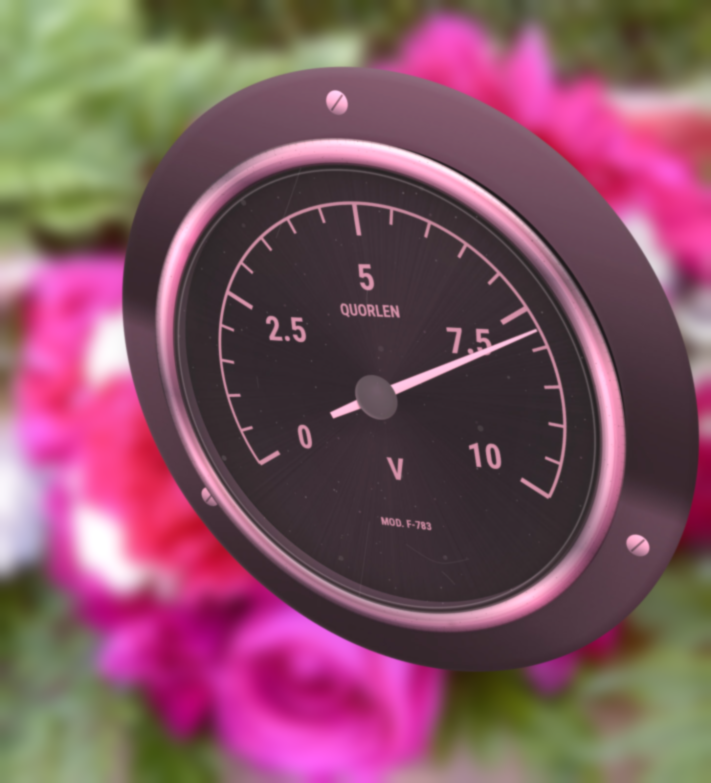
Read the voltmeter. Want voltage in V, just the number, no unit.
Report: 7.75
